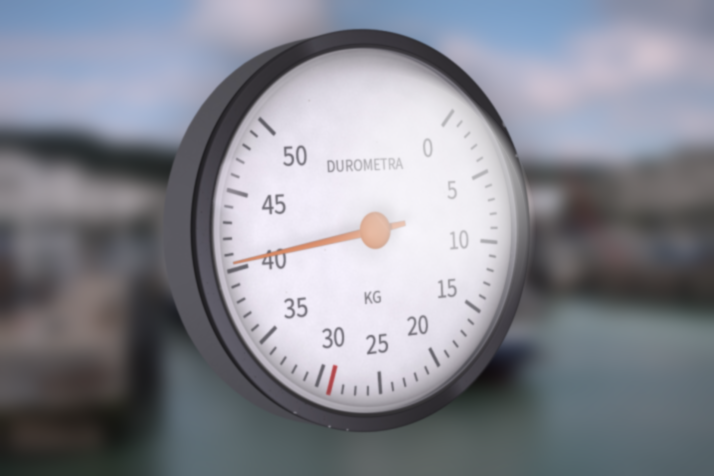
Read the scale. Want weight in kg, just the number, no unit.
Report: 40.5
